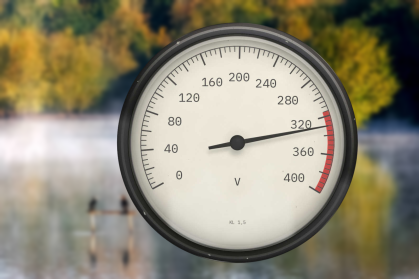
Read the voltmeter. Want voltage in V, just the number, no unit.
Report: 330
